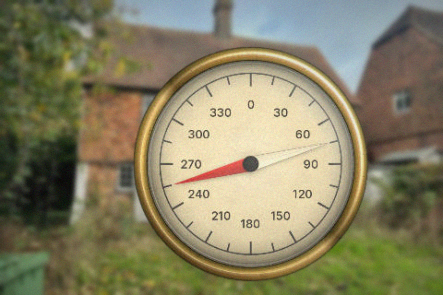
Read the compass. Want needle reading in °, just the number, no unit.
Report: 255
